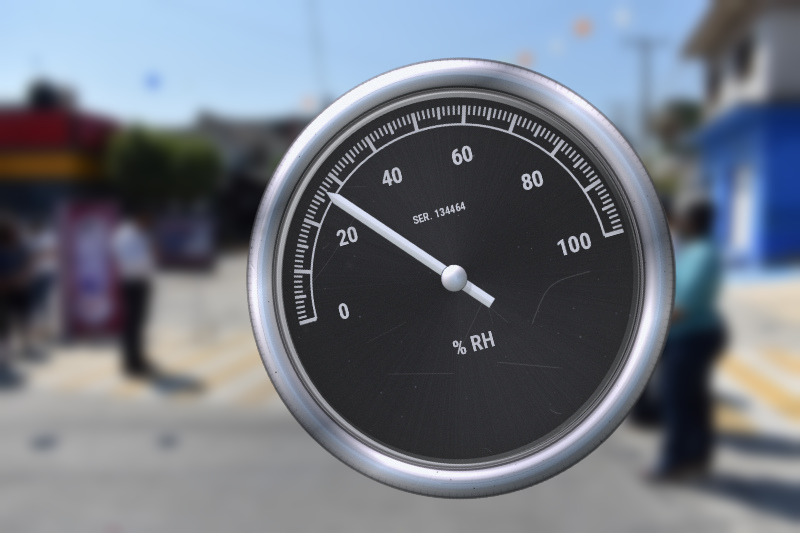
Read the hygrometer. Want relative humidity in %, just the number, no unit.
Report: 27
